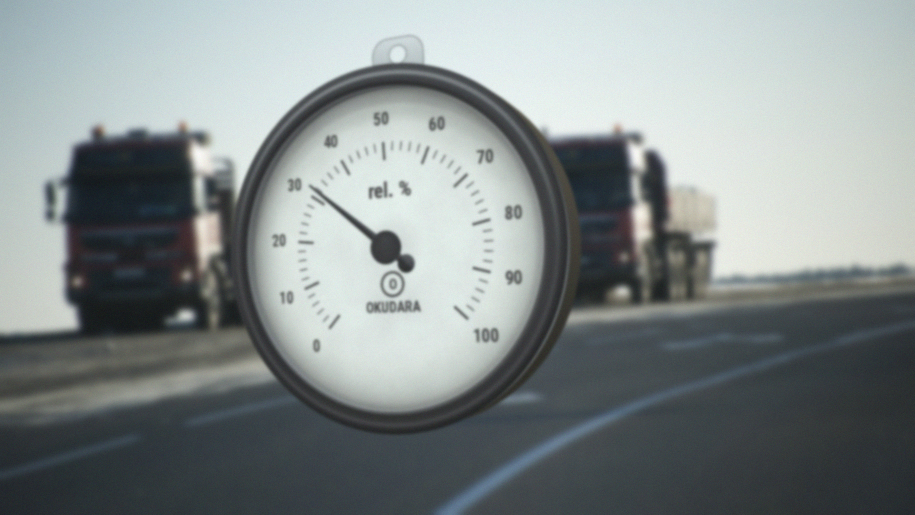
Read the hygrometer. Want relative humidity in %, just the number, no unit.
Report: 32
